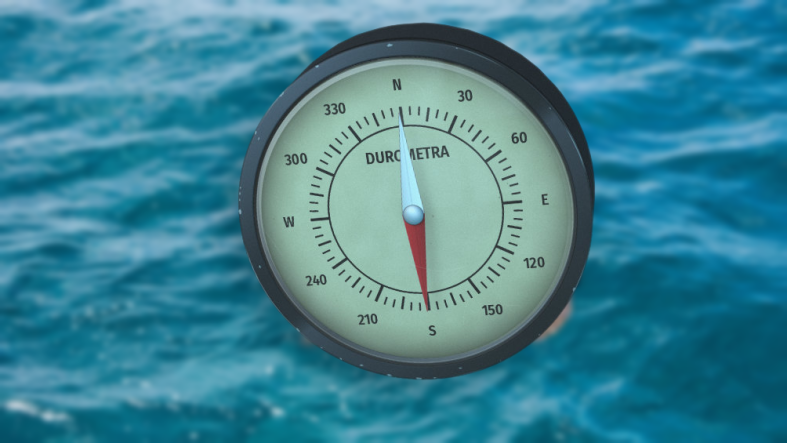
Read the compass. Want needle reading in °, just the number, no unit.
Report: 180
